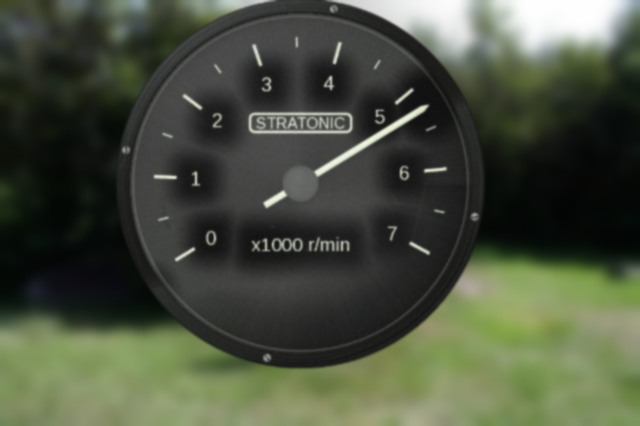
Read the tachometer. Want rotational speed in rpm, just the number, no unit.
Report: 5250
